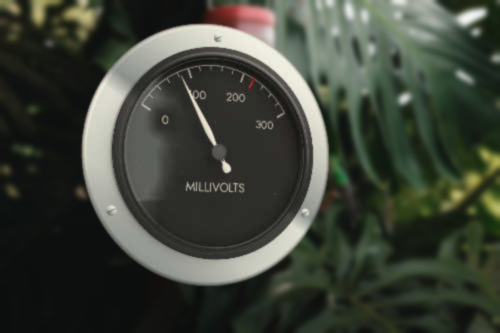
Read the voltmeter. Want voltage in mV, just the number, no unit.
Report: 80
